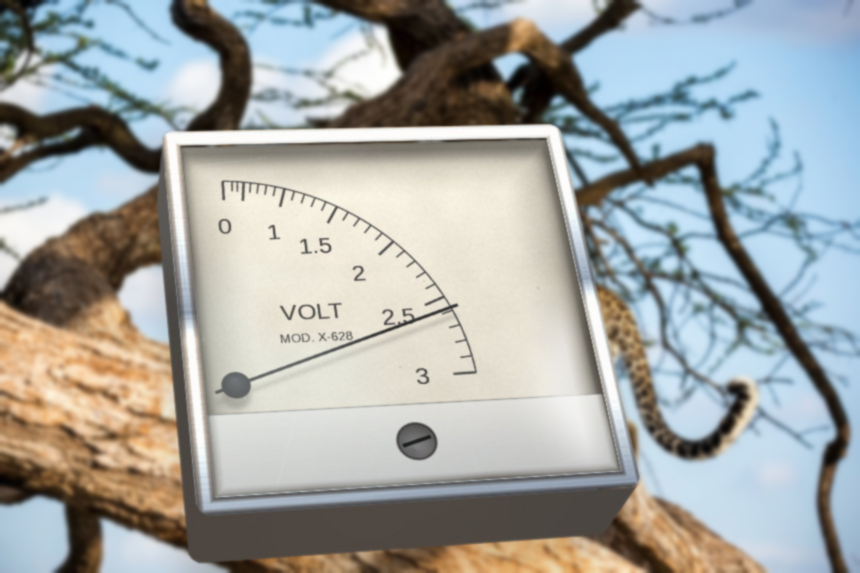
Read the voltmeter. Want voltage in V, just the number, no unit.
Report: 2.6
